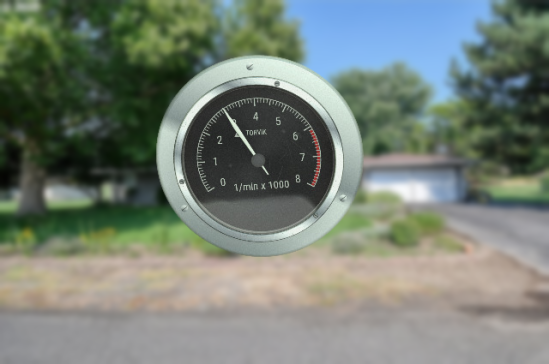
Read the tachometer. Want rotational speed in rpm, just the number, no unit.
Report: 3000
